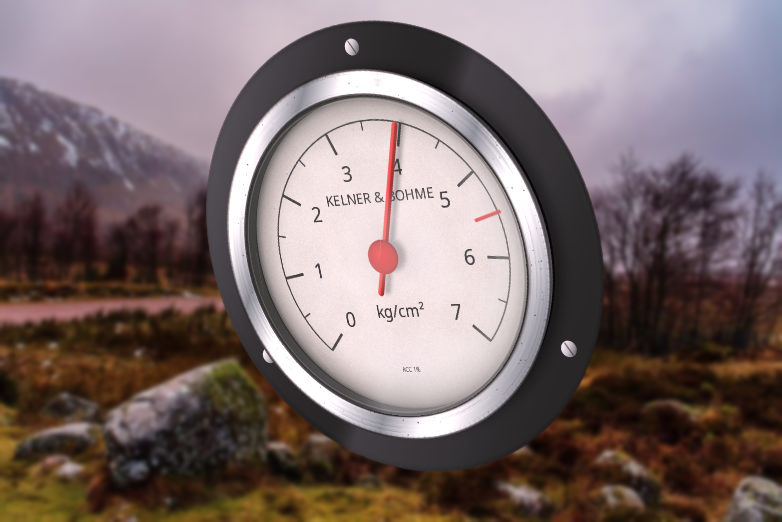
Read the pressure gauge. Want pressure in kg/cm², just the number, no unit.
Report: 4
